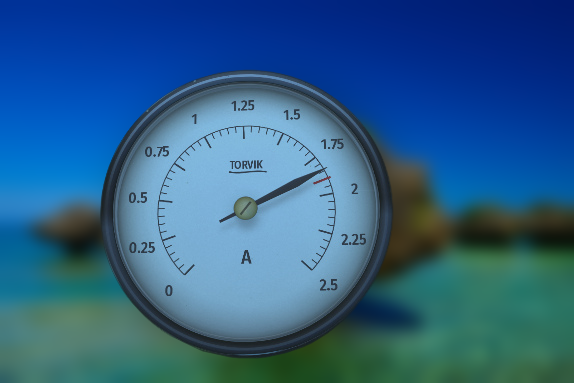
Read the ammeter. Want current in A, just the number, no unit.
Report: 1.85
